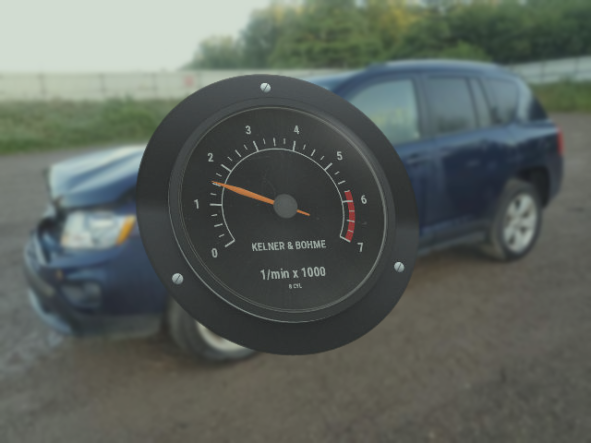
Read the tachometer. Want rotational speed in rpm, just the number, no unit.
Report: 1500
